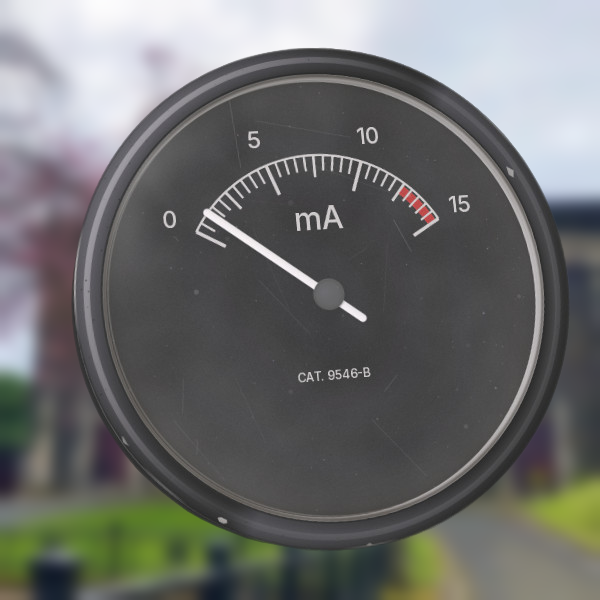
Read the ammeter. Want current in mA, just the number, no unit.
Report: 1
